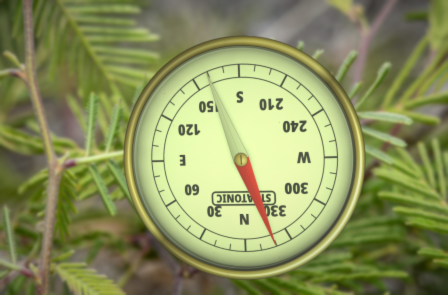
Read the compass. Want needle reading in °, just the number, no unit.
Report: 340
